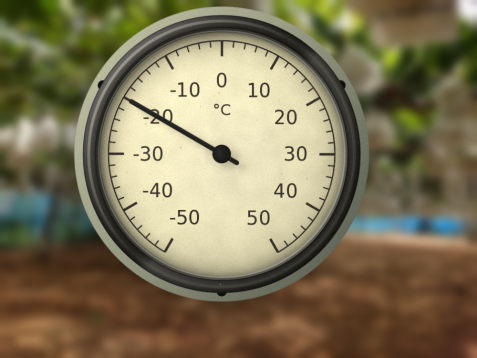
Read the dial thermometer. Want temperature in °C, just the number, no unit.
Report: -20
